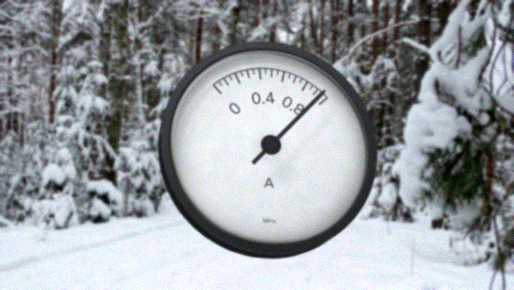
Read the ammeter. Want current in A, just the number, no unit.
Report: 0.95
